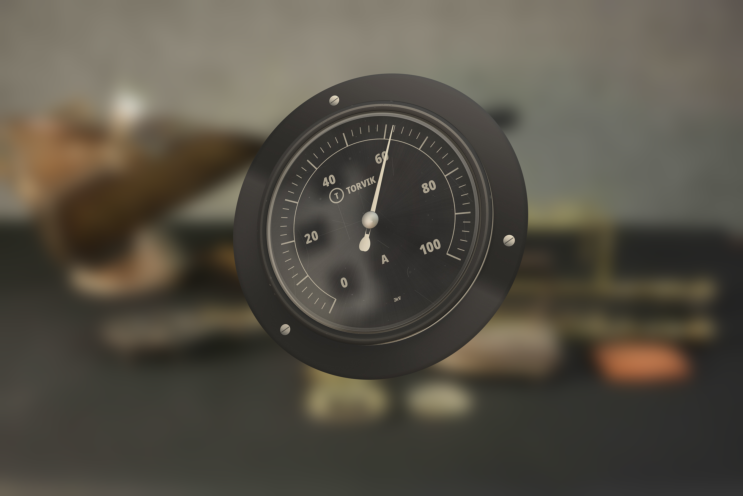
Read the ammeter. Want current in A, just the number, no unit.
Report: 62
